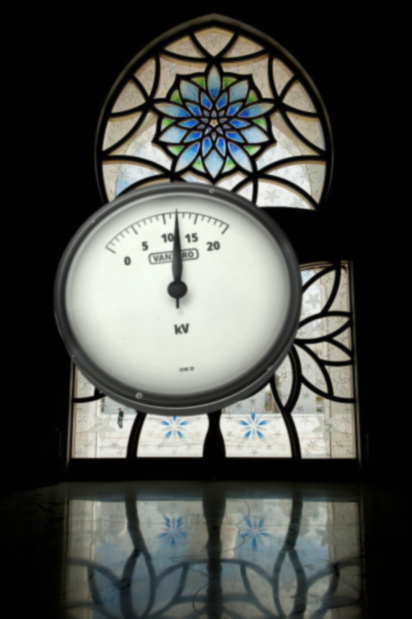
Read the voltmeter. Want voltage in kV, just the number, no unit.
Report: 12
